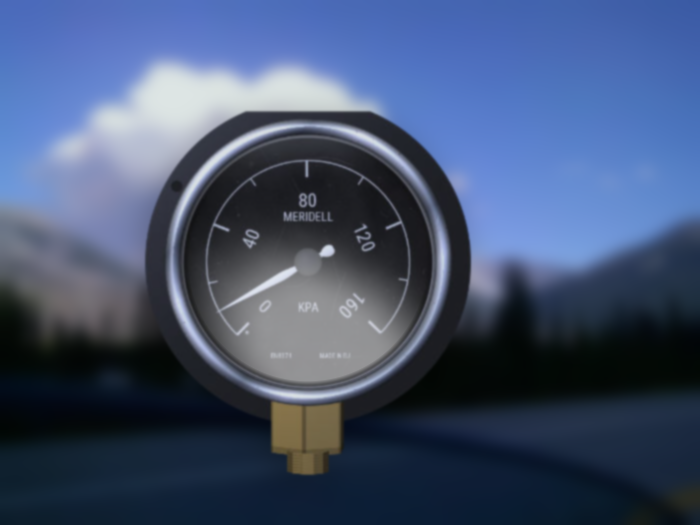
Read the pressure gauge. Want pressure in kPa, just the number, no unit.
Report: 10
